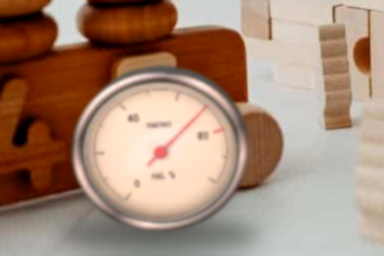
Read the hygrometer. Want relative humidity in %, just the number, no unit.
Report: 70
